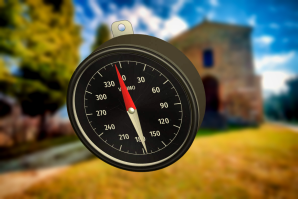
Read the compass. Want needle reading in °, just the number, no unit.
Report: 355
